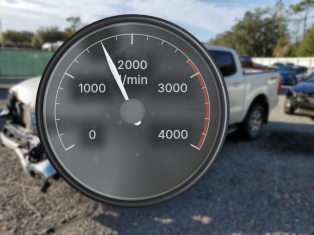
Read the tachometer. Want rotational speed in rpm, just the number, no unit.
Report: 1600
